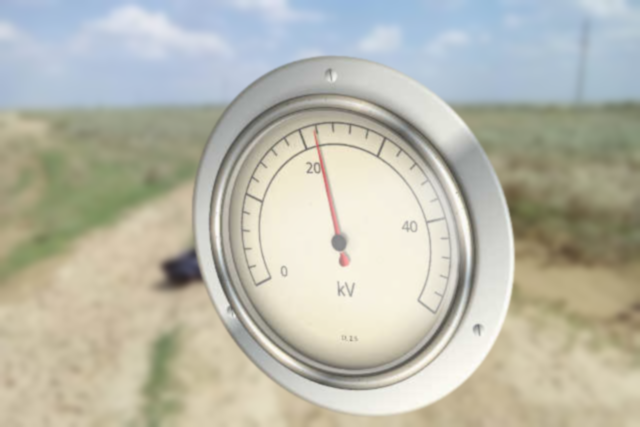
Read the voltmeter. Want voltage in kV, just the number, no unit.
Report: 22
